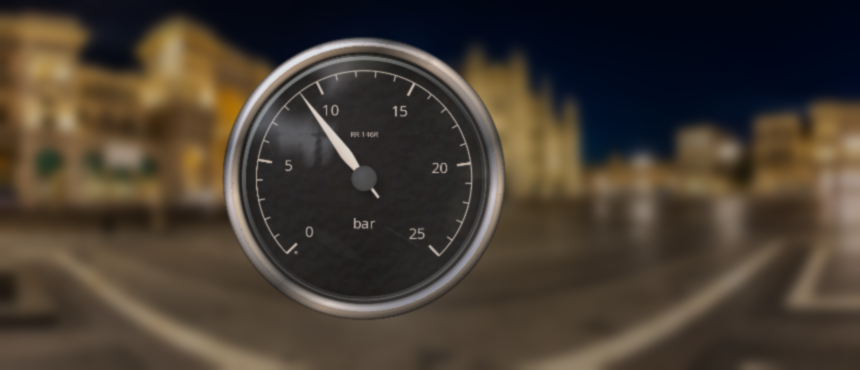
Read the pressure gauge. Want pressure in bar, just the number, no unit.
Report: 9
